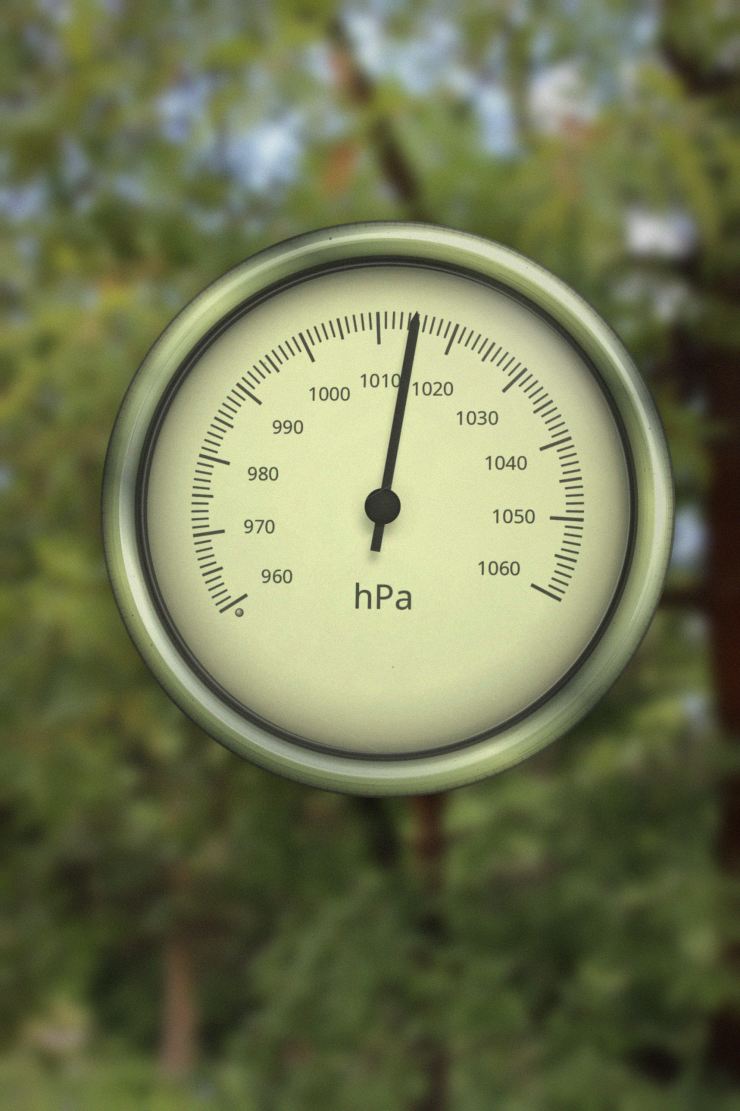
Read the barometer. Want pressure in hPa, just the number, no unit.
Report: 1015
